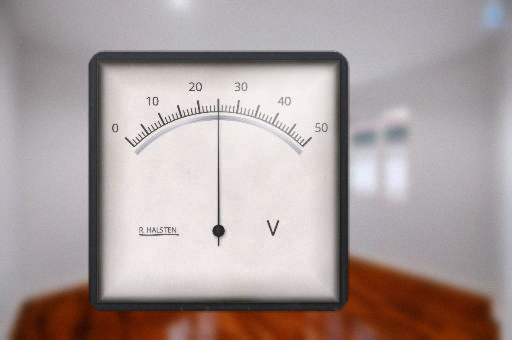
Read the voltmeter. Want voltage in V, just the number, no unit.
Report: 25
